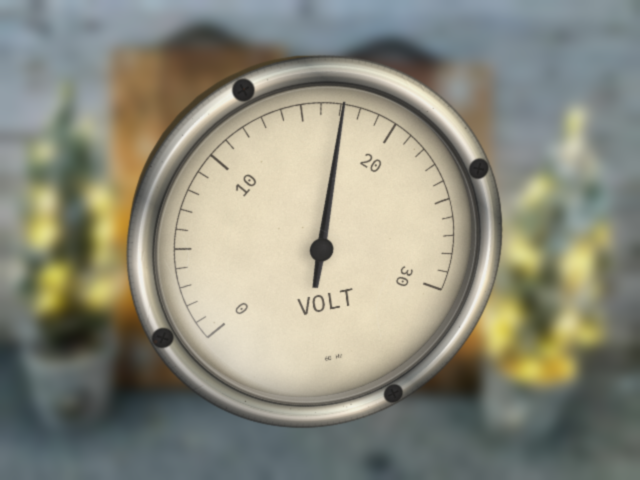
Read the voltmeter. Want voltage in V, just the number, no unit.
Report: 17
